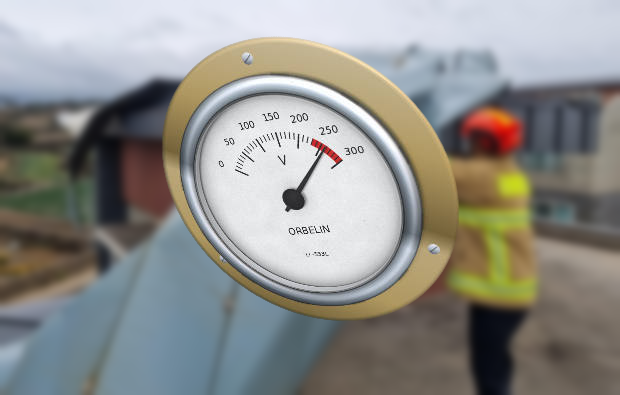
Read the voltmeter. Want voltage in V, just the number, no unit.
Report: 260
